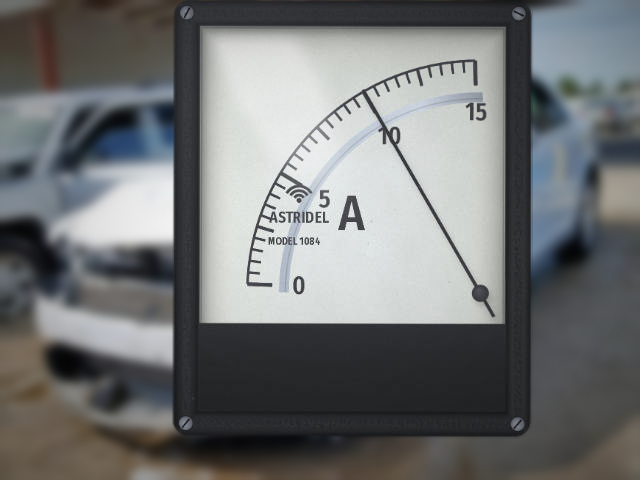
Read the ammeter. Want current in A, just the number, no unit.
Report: 10
